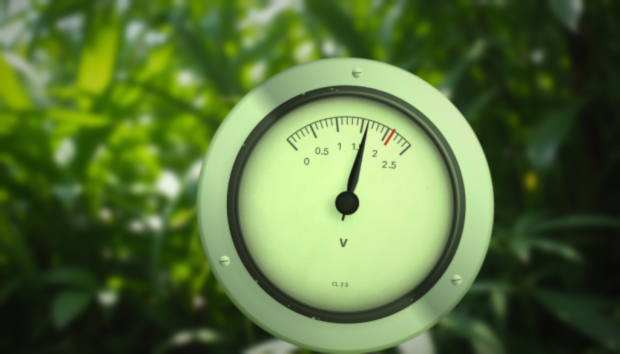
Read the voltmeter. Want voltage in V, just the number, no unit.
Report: 1.6
